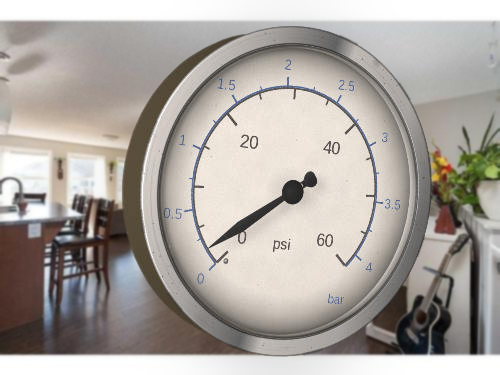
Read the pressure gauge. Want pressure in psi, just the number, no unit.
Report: 2.5
